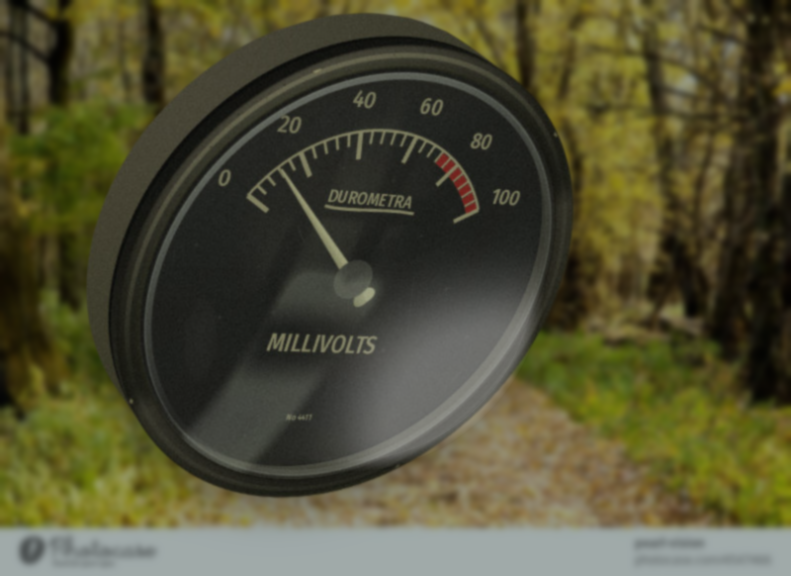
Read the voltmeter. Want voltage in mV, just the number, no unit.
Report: 12
